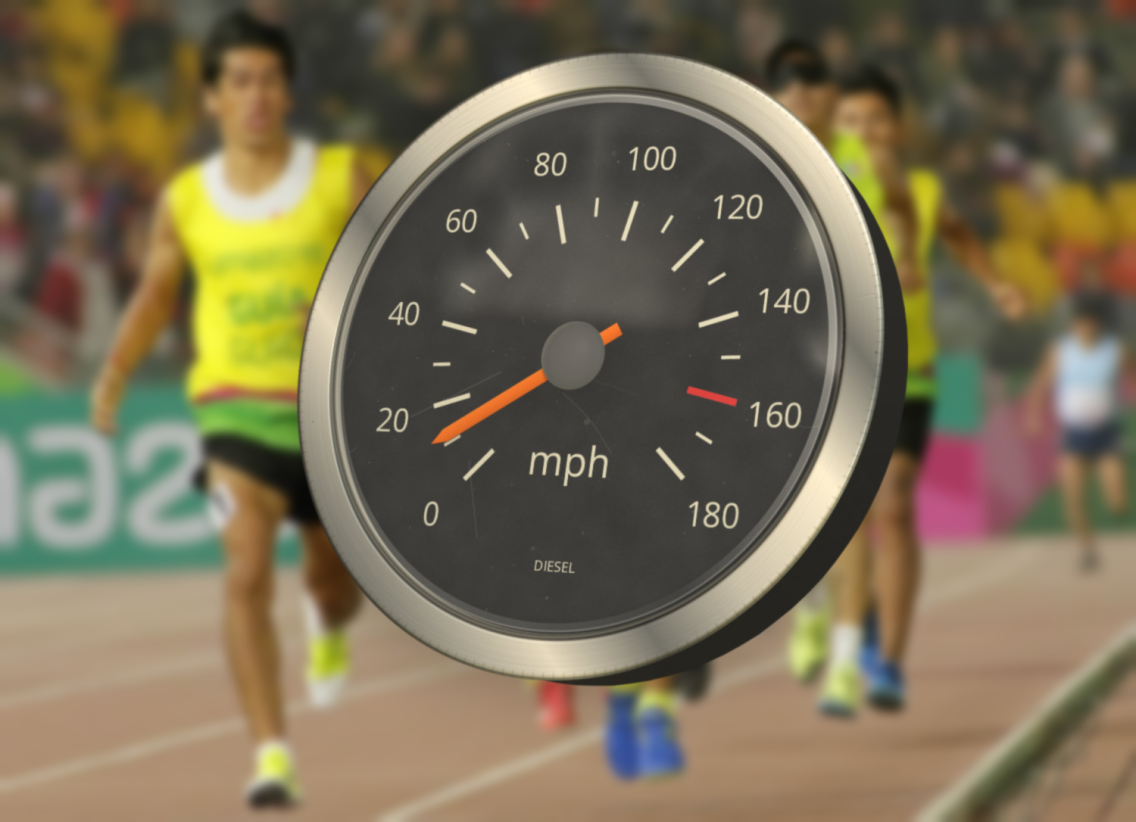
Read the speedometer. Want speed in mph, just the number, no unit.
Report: 10
